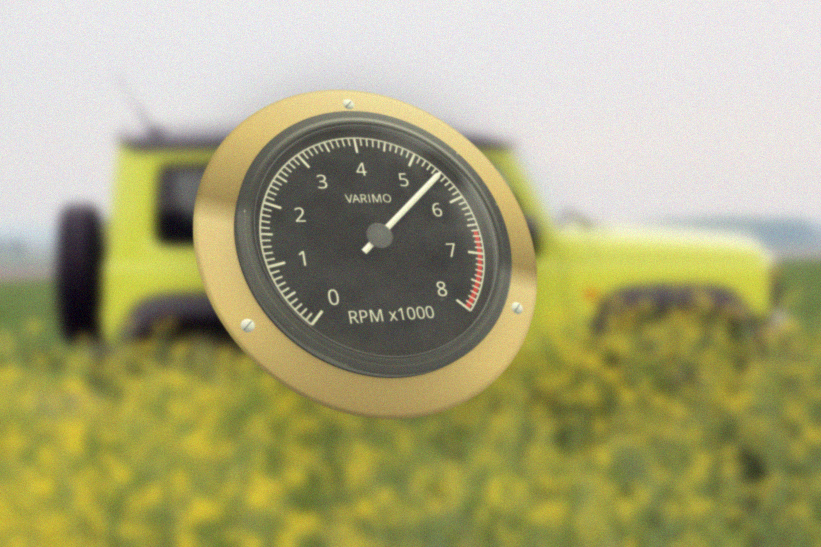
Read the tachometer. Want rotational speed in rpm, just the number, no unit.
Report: 5500
